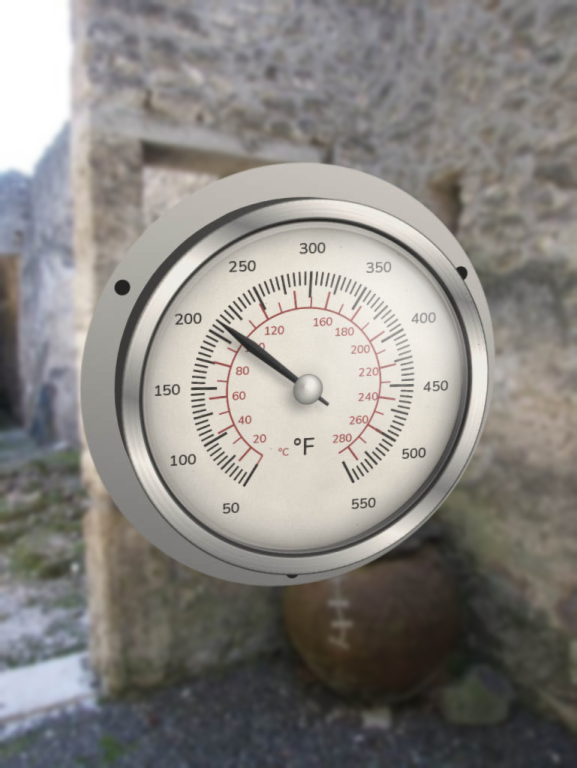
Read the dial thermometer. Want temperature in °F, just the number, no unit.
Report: 210
